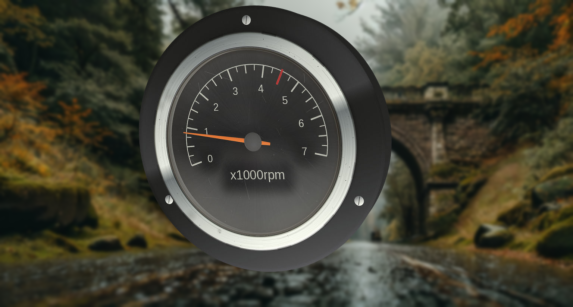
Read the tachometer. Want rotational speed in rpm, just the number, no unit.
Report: 875
